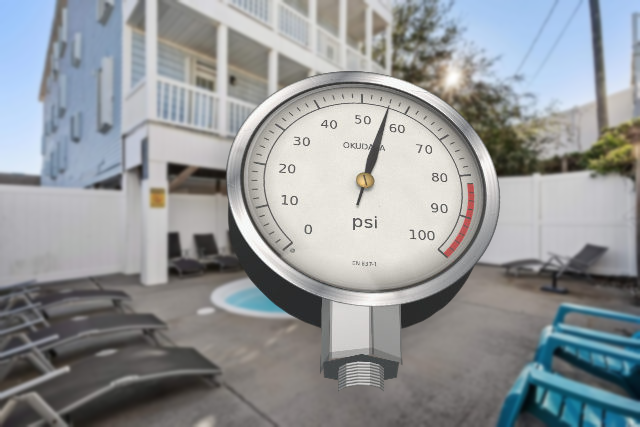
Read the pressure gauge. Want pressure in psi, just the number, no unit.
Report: 56
